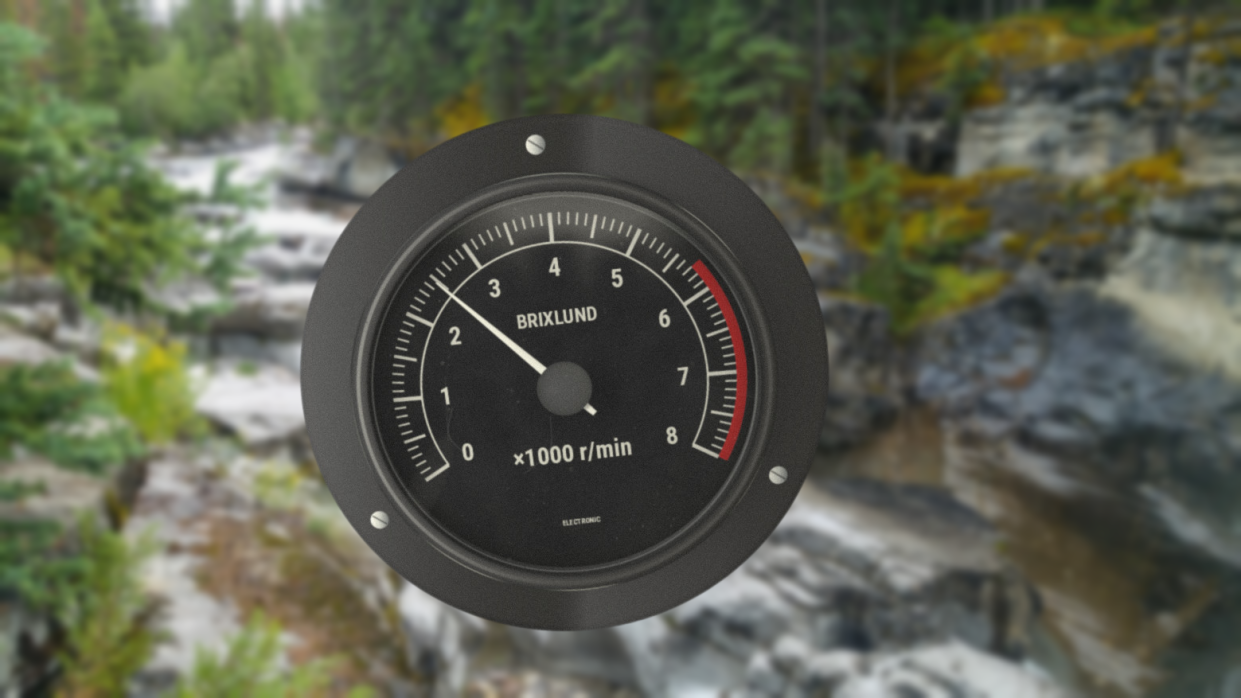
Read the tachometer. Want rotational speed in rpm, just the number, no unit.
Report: 2500
